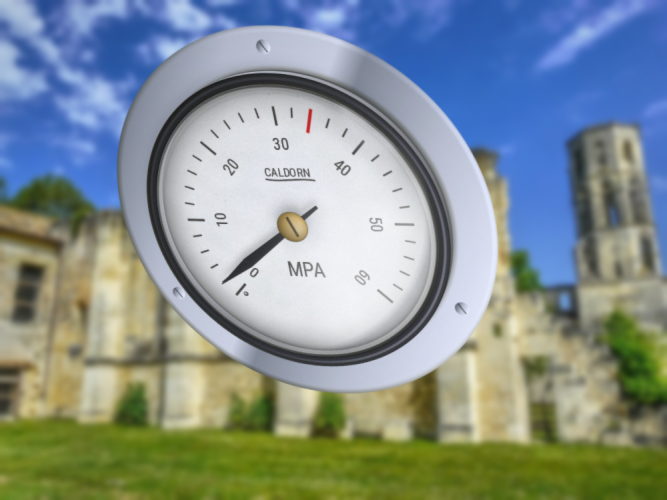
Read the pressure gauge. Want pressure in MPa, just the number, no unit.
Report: 2
